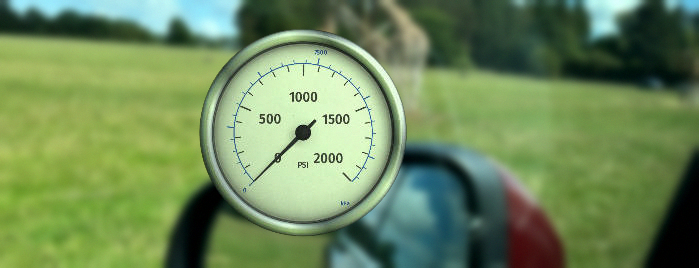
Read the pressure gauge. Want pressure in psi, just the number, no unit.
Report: 0
